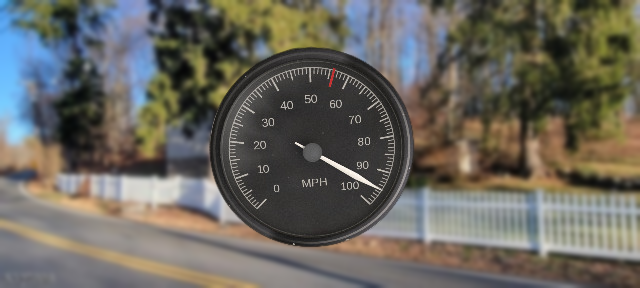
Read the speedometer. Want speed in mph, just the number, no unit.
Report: 95
